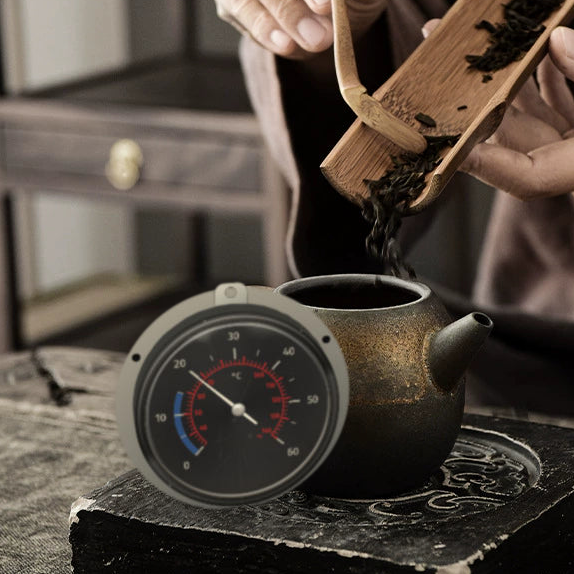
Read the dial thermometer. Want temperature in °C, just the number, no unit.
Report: 20
